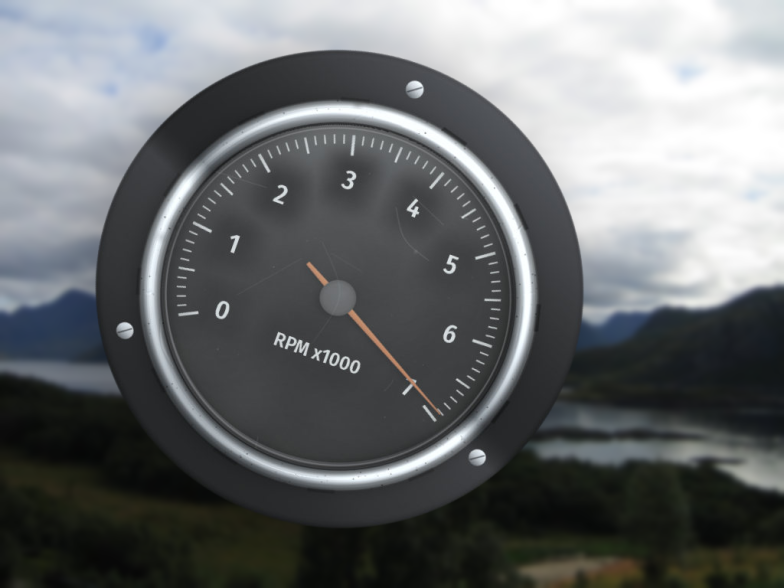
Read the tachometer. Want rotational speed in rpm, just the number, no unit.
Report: 6900
